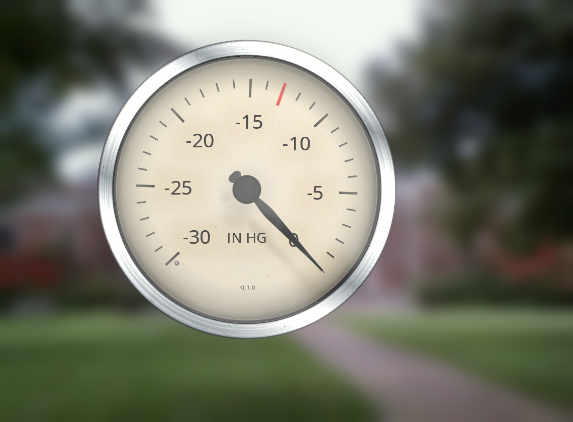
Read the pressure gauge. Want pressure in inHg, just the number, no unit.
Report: 0
